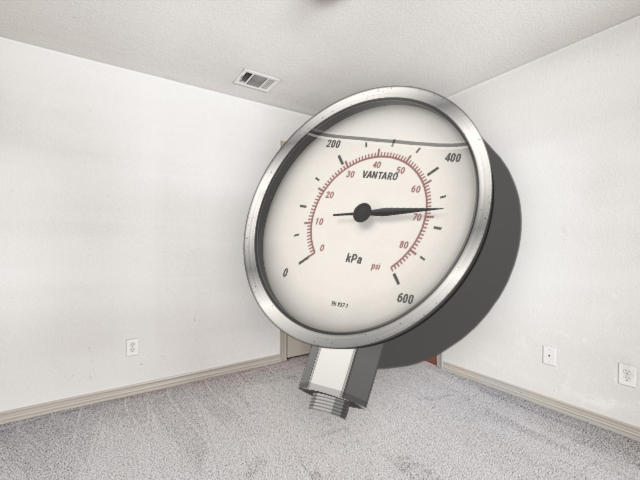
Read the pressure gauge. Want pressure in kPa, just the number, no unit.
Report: 475
